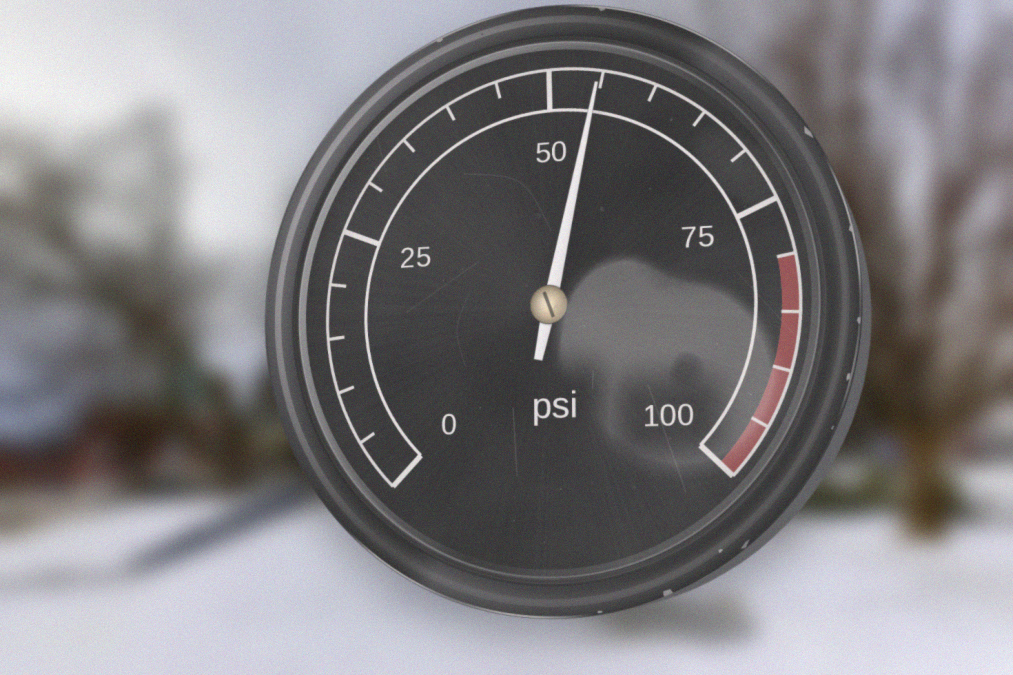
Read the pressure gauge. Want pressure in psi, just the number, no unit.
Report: 55
